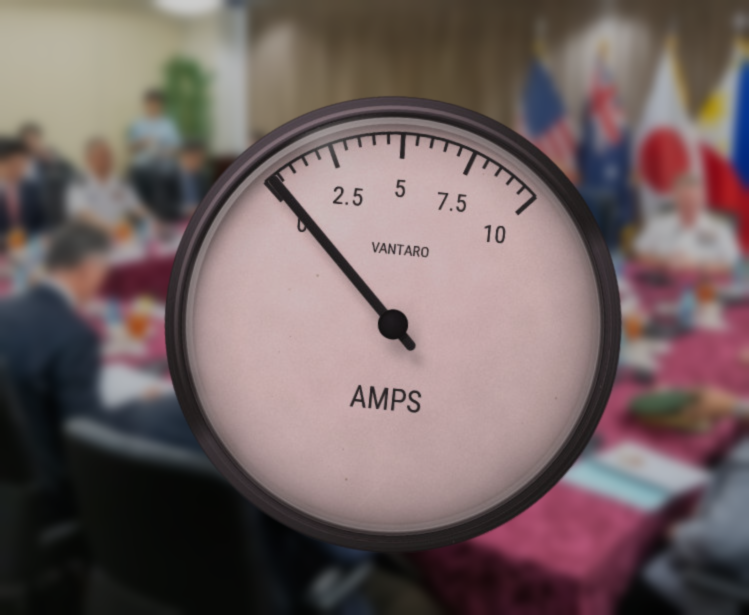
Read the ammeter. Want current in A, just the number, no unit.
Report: 0.25
